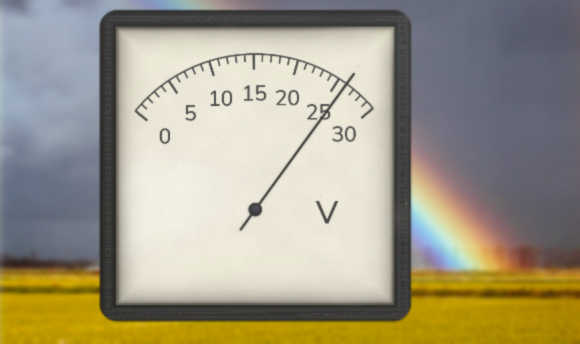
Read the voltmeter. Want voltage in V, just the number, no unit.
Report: 26
